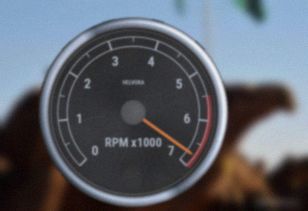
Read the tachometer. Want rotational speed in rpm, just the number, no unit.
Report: 6750
